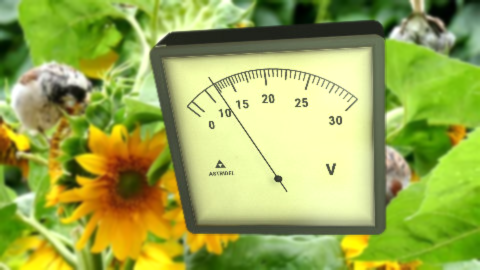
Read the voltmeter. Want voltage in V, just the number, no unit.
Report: 12.5
